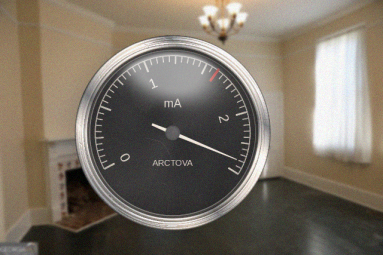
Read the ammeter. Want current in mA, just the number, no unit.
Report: 2.4
